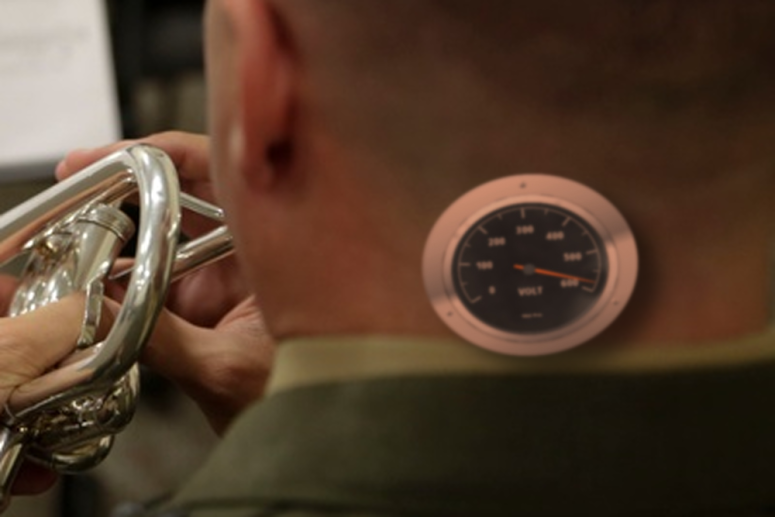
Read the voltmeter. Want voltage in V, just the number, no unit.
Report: 575
